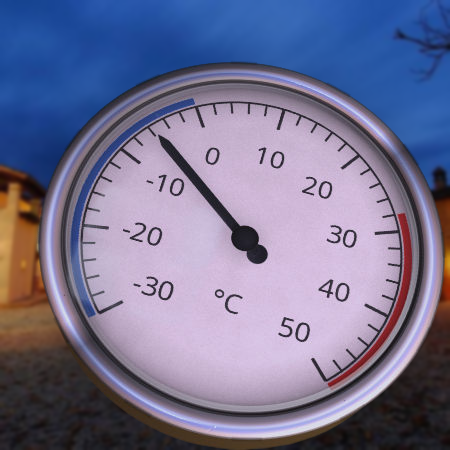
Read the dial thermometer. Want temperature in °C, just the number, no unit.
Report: -6
